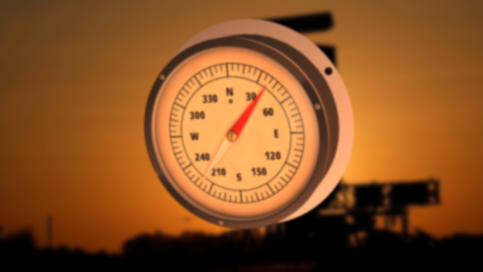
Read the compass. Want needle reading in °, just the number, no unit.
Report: 40
